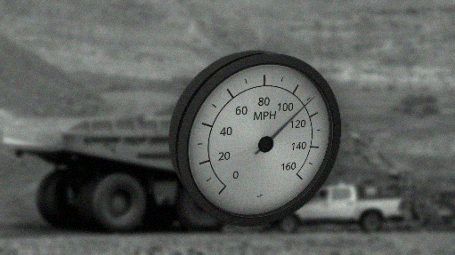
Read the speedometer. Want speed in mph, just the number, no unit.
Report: 110
